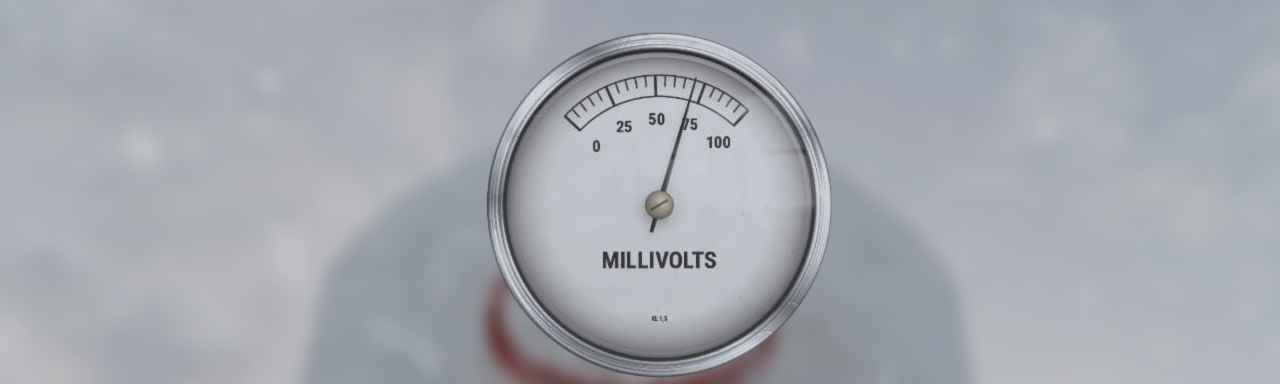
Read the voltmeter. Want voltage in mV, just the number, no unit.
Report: 70
